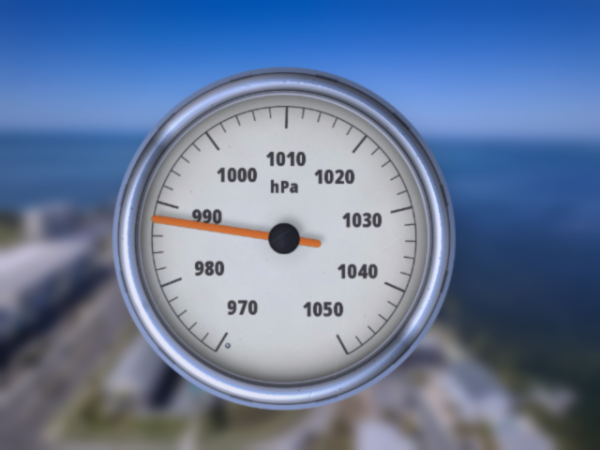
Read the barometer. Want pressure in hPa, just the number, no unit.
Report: 988
